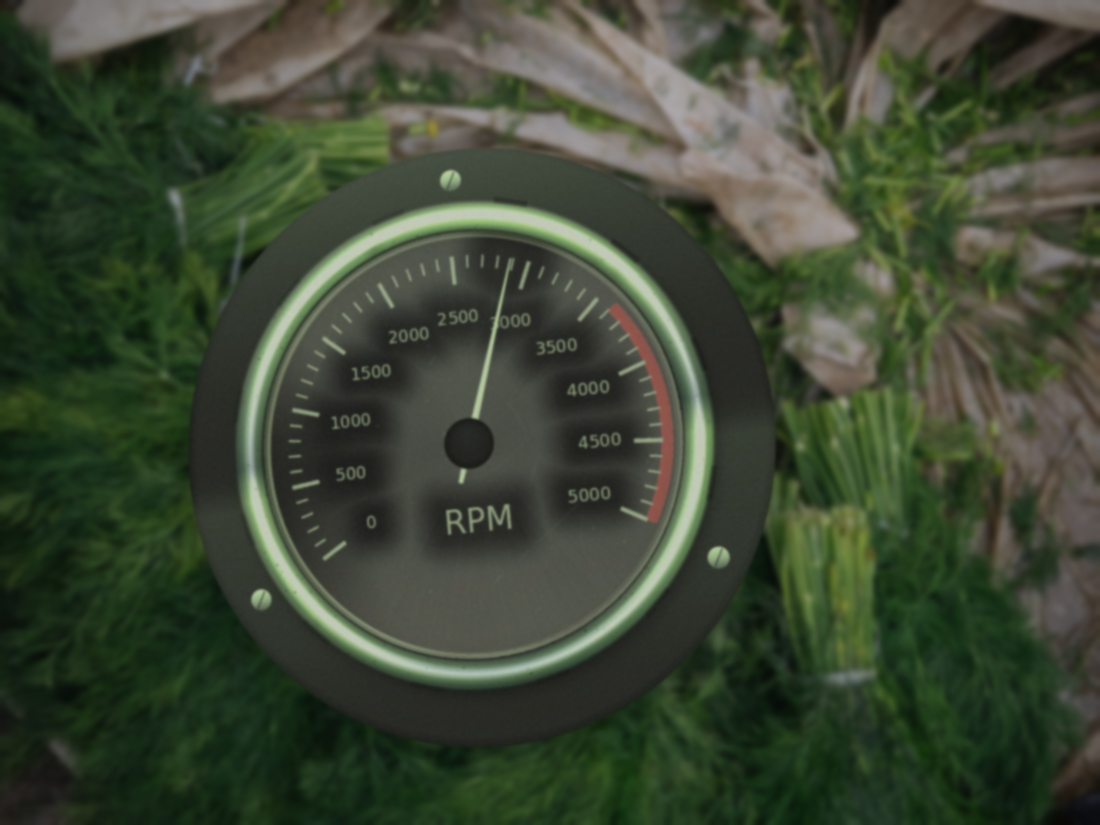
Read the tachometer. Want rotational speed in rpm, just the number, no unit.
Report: 2900
